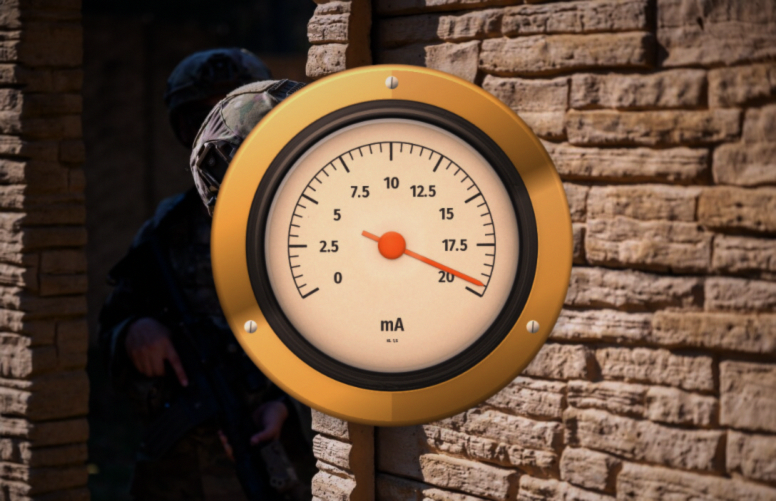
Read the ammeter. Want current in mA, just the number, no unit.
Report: 19.5
